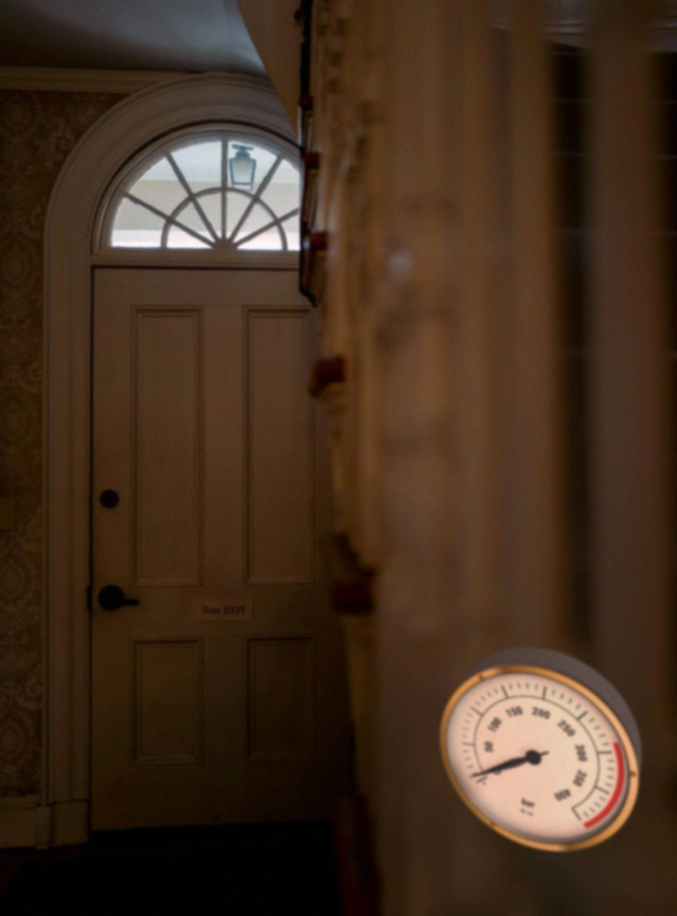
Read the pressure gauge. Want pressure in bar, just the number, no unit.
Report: 10
